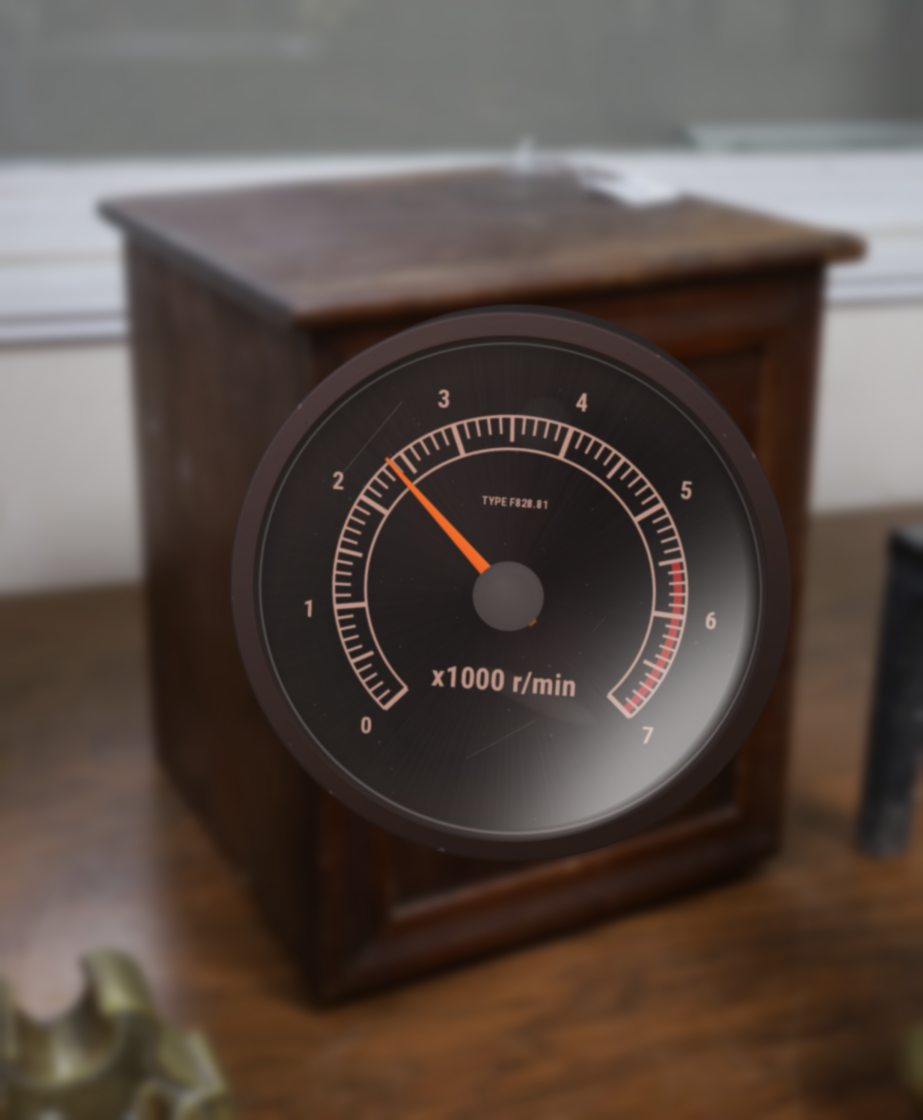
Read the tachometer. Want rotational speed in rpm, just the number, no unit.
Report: 2400
